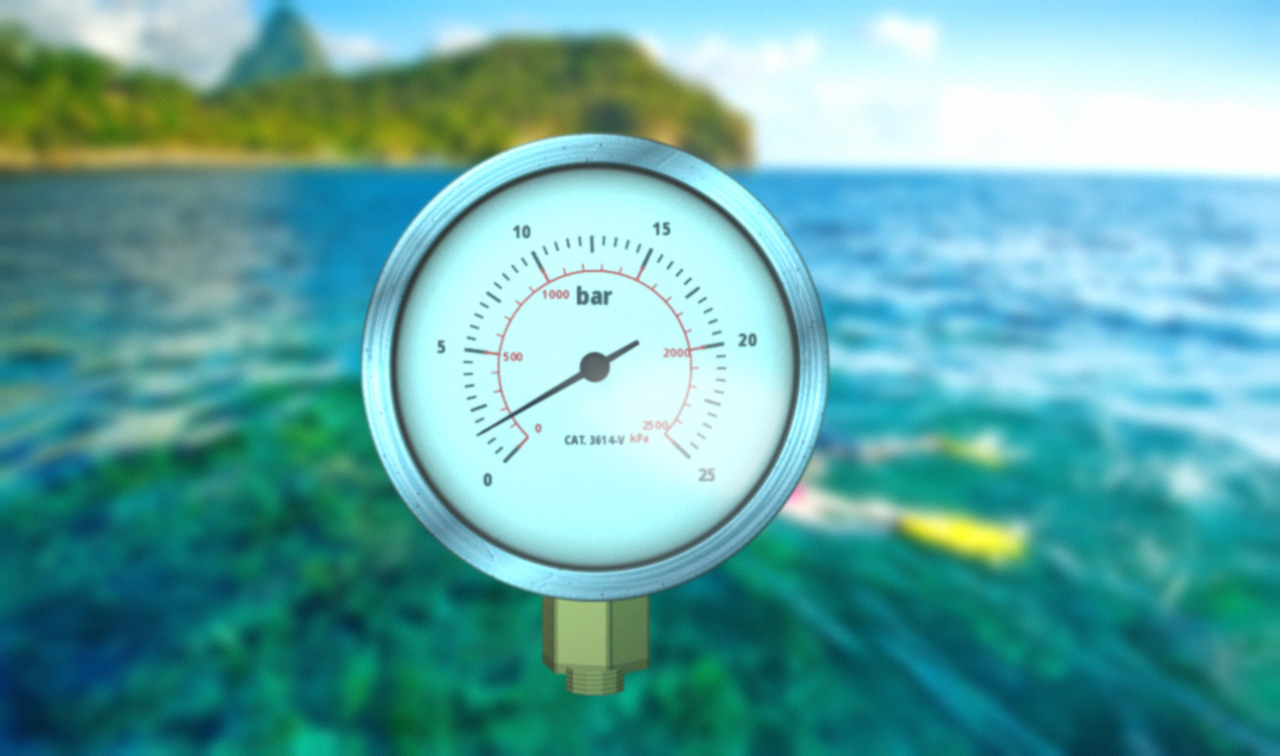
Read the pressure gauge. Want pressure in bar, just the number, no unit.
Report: 1.5
